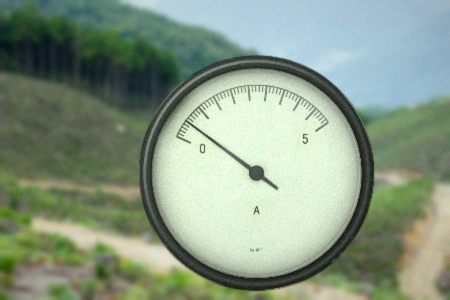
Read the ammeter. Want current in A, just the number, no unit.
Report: 0.5
